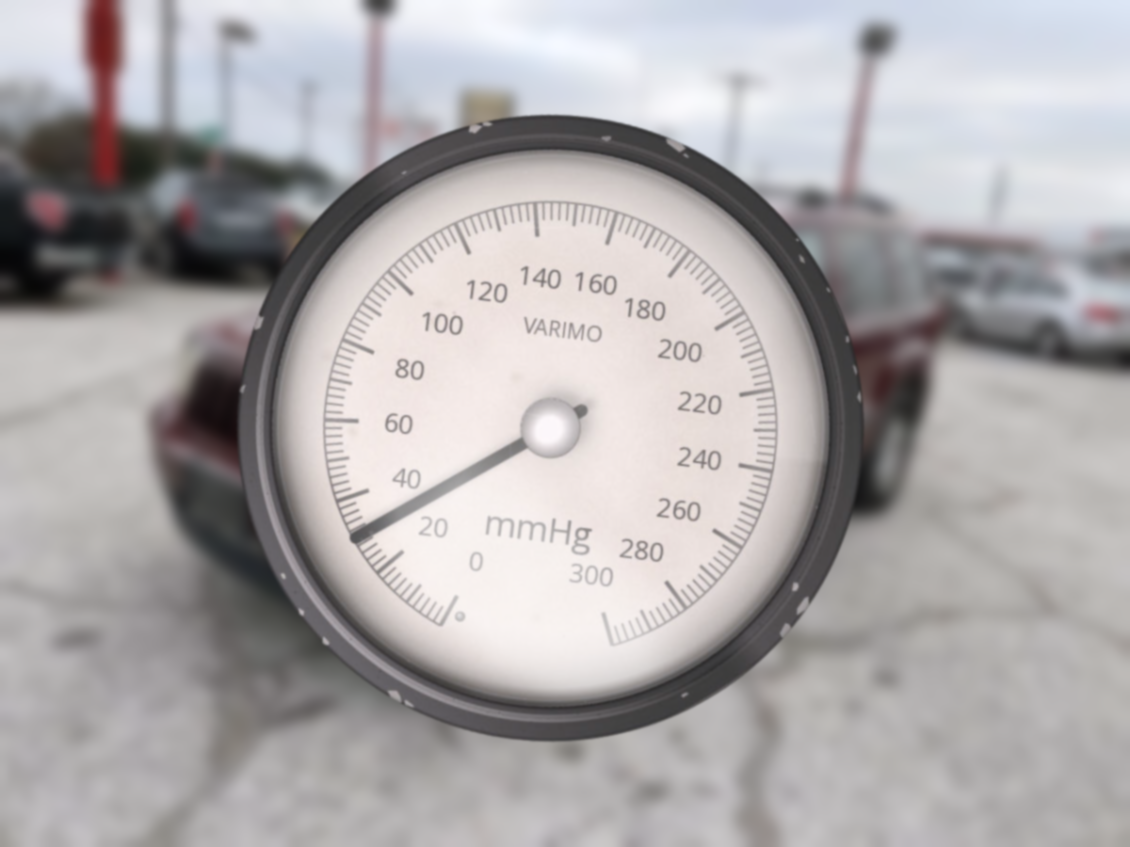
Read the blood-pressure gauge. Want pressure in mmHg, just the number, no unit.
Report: 30
